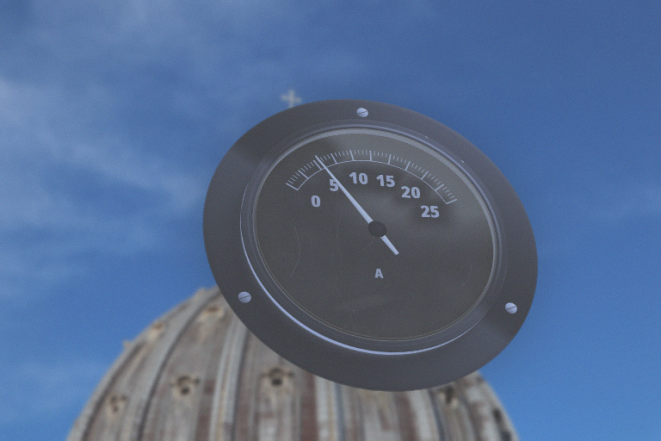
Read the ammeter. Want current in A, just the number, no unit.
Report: 5
